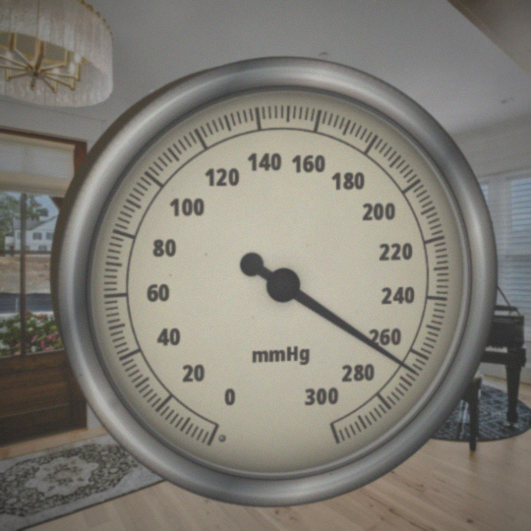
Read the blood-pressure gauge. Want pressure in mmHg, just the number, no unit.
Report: 266
